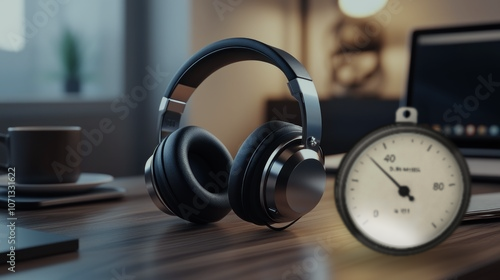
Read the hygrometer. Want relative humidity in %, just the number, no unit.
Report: 32
